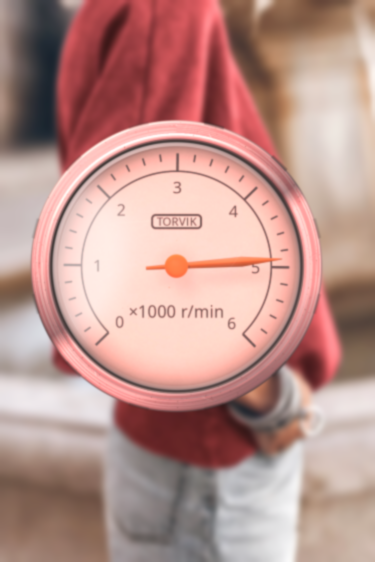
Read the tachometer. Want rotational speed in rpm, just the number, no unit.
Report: 4900
